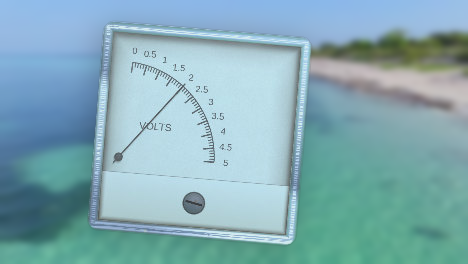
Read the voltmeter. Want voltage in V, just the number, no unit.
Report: 2
